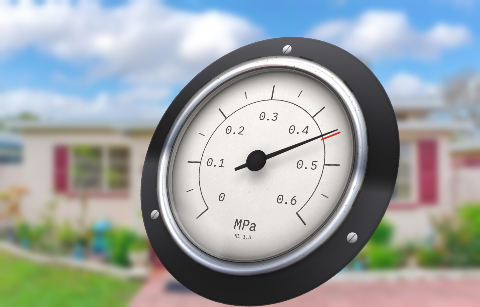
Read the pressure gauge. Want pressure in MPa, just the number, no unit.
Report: 0.45
